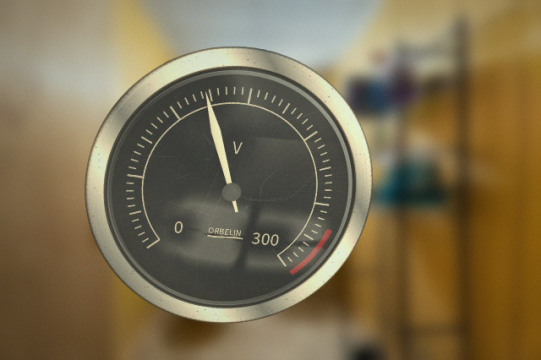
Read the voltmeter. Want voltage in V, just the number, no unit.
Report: 122.5
